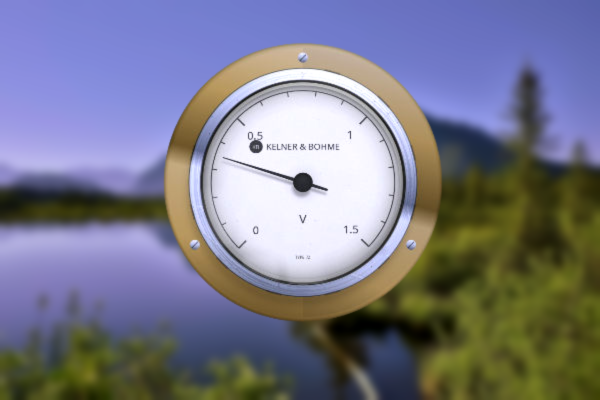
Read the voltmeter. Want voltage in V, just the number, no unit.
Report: 0.35
